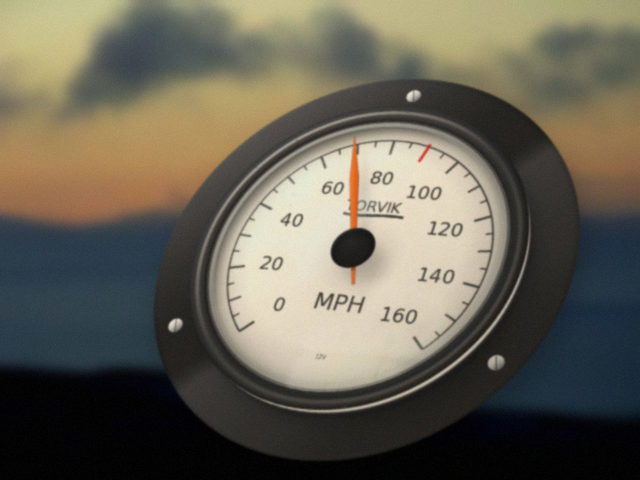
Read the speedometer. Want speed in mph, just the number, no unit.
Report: 70
